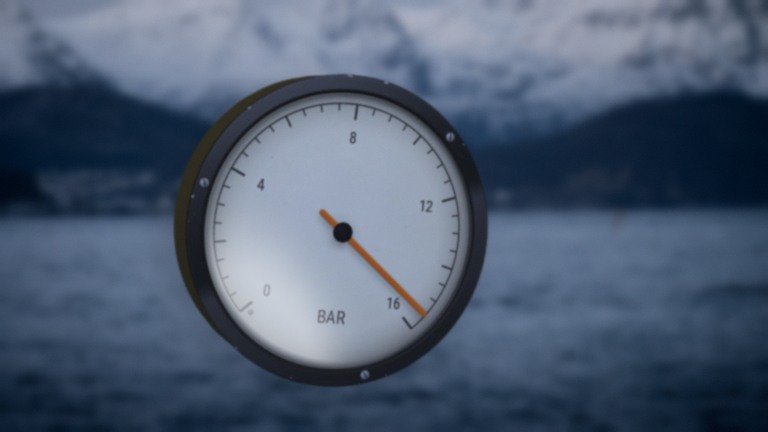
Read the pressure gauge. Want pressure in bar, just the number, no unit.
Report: 15.5
